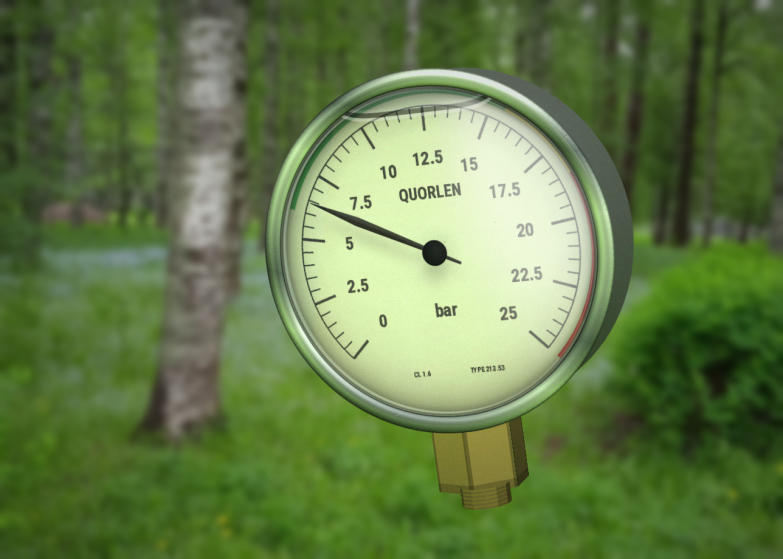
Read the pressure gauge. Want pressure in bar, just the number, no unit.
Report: 6.5
